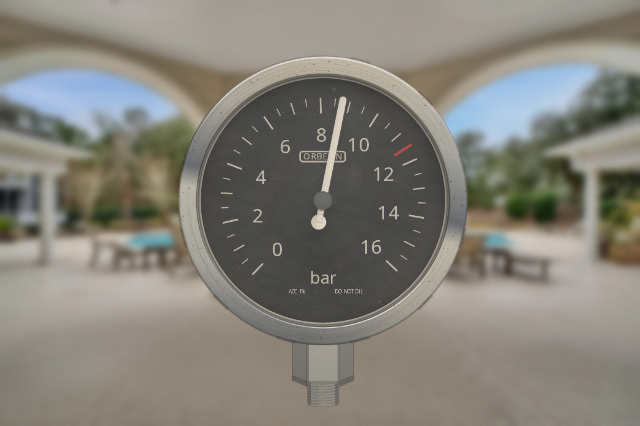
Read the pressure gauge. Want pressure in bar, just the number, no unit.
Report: 8.75
